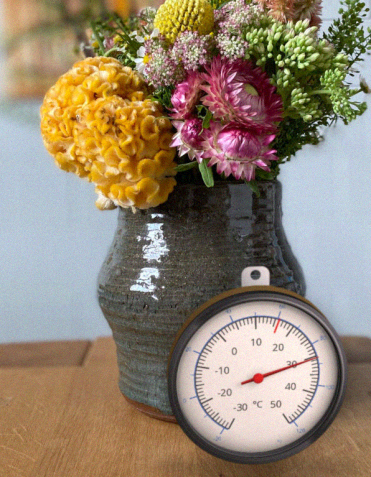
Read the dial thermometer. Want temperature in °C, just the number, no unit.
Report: 30
